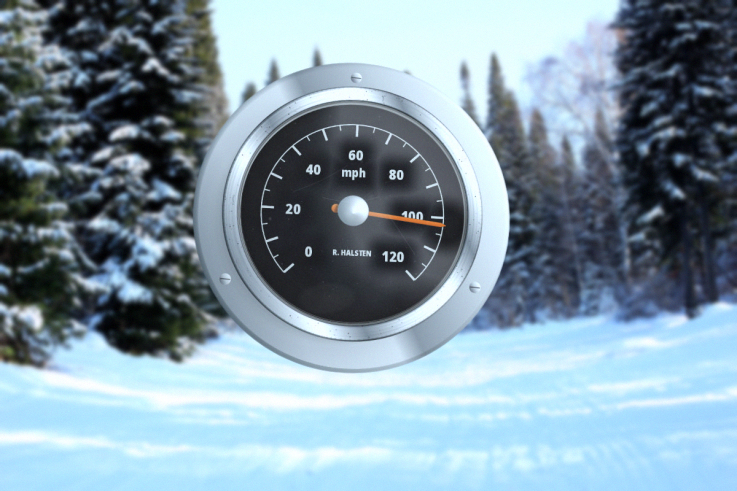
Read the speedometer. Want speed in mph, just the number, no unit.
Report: 102.5
